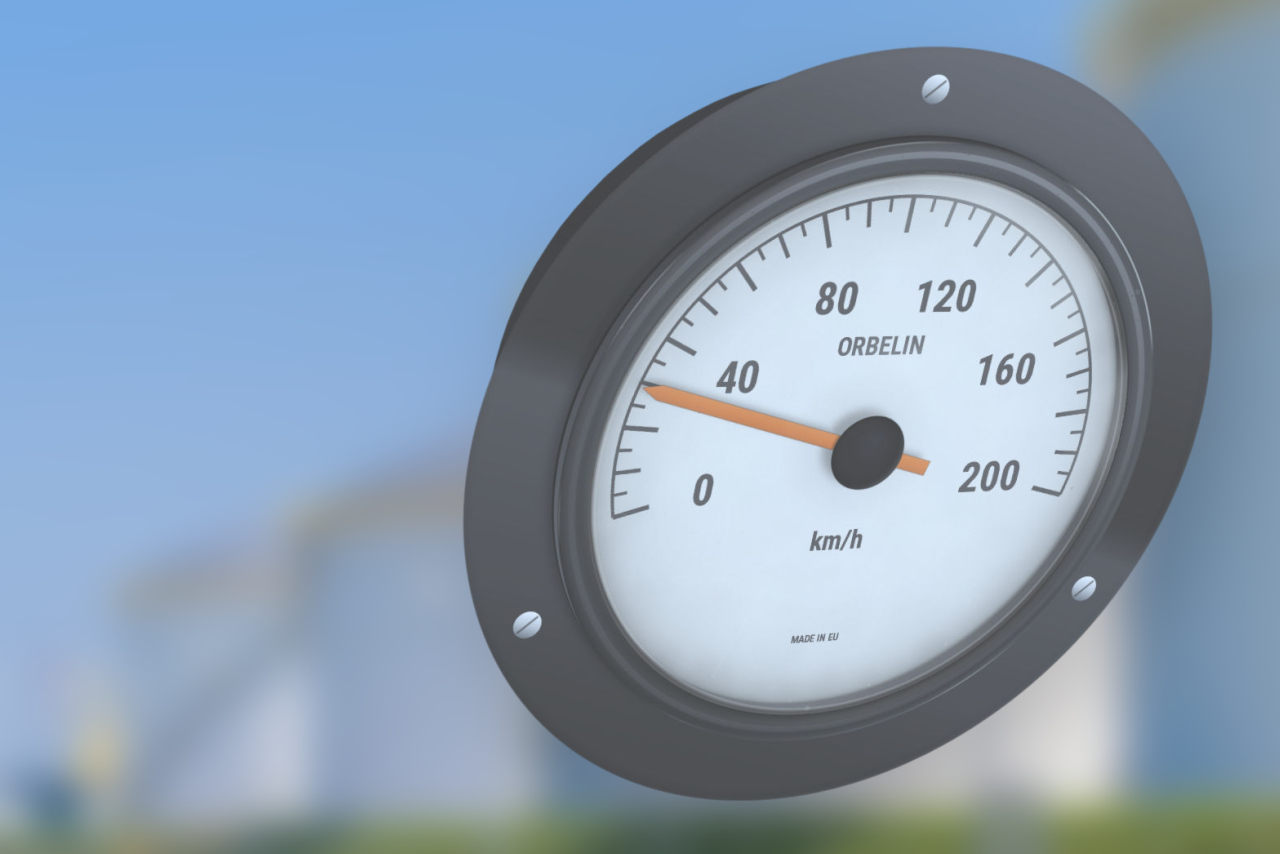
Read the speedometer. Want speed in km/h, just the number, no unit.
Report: 30
